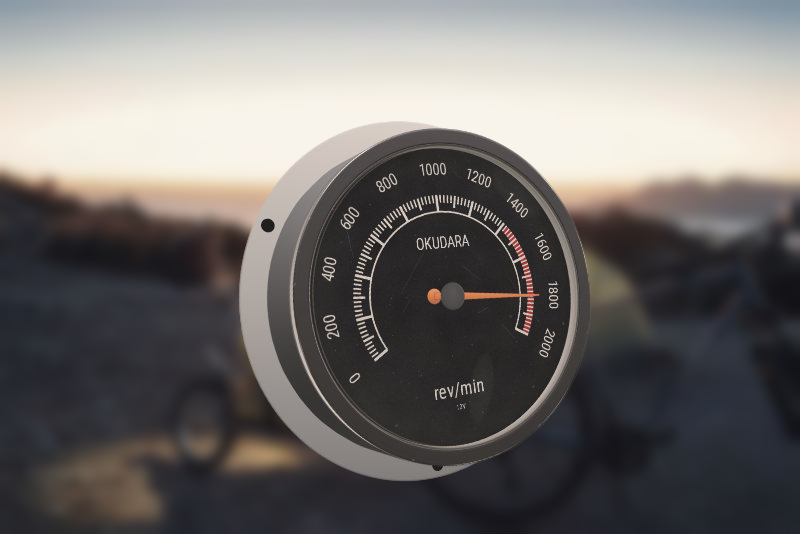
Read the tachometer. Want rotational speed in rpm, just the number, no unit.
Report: 1800
